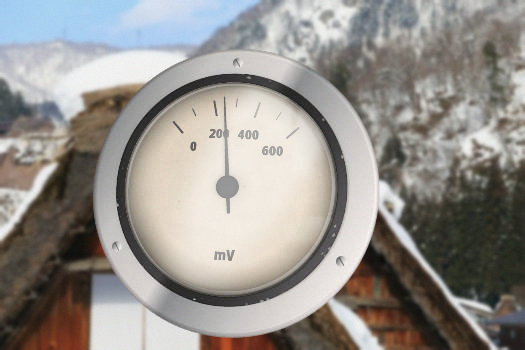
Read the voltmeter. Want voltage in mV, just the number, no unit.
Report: 250
